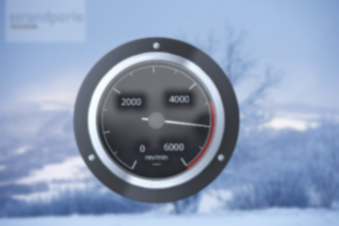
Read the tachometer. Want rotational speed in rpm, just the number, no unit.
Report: 5000
